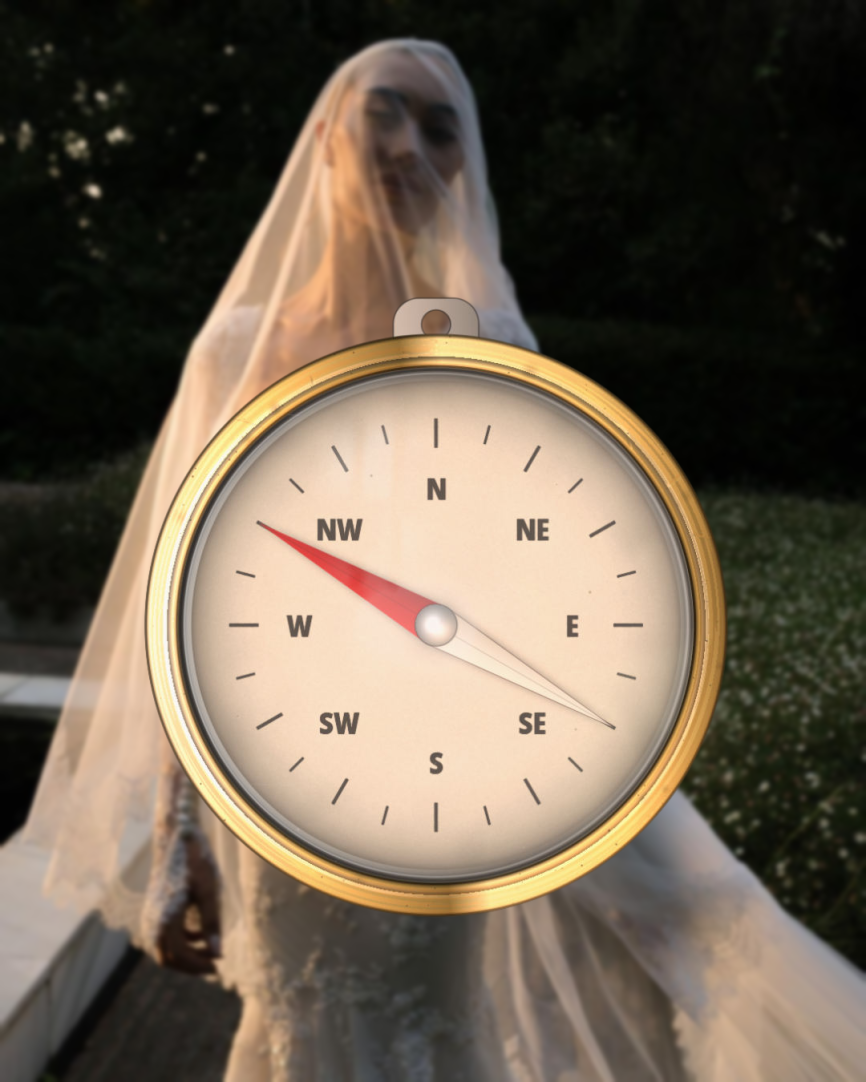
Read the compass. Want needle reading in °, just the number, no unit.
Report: 300
